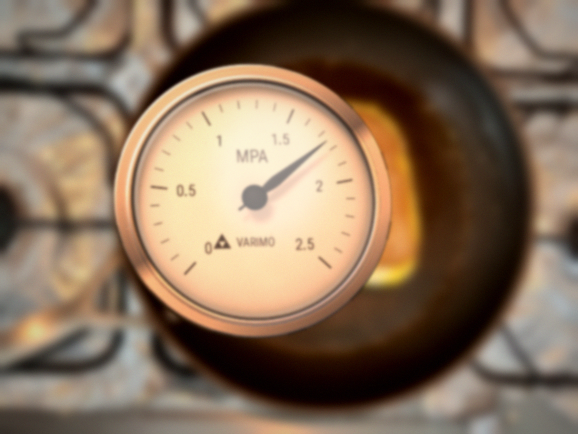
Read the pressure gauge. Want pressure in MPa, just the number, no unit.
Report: 1.75
